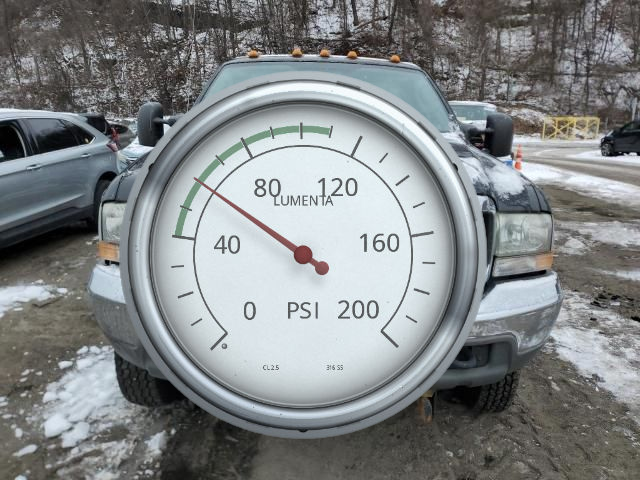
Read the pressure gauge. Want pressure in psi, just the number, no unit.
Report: 60
